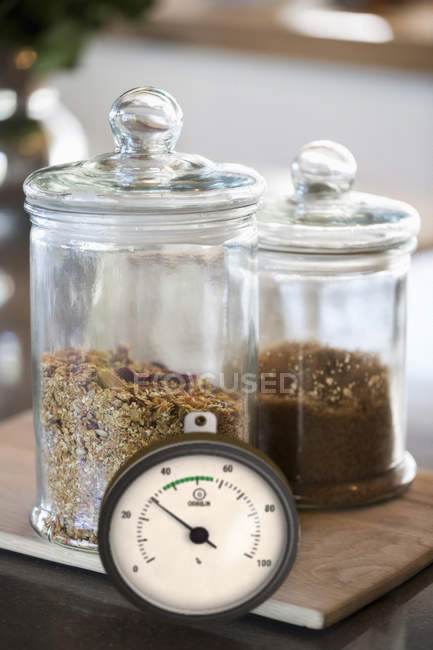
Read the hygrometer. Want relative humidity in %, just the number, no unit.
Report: 30
